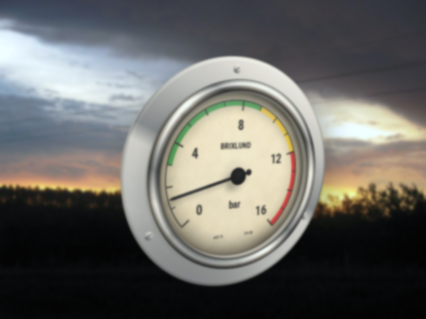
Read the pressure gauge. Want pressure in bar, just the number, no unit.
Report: 1.5
